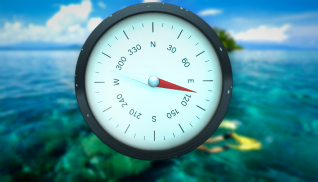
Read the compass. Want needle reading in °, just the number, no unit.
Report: 105
